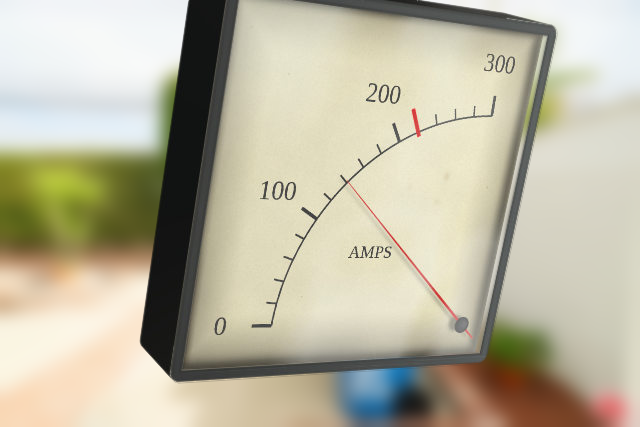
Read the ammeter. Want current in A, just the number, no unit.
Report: 140
